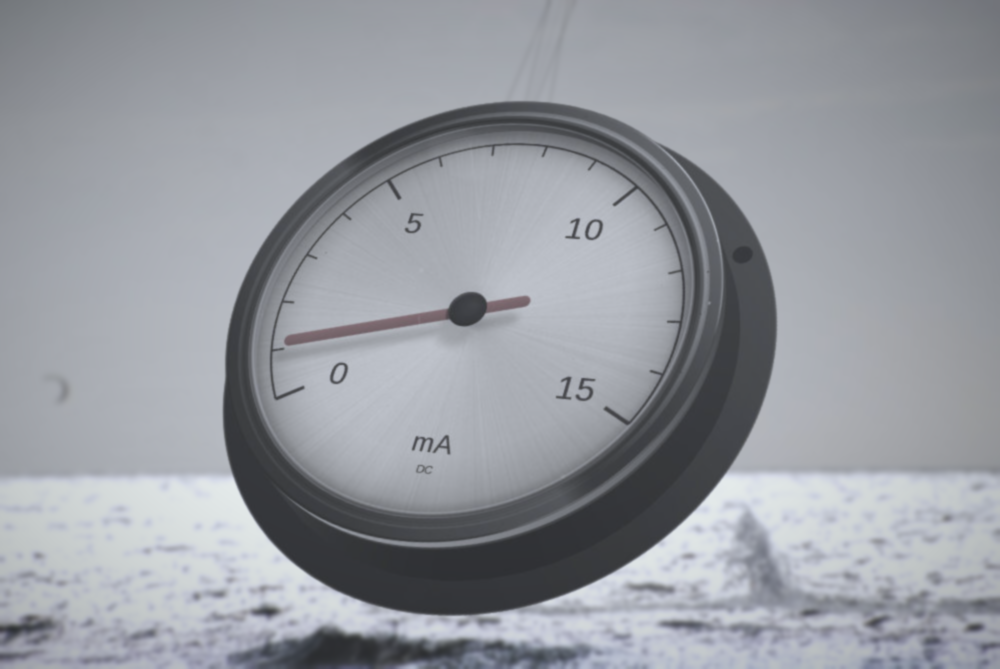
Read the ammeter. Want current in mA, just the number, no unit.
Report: 1
